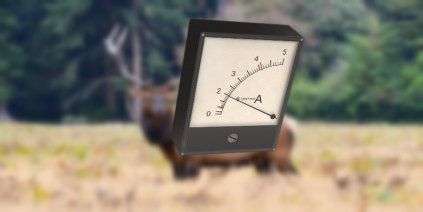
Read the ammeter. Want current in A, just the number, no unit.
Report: 2
